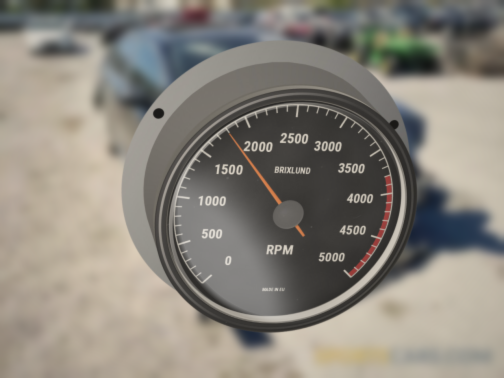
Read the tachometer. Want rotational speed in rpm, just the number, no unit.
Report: 1800
